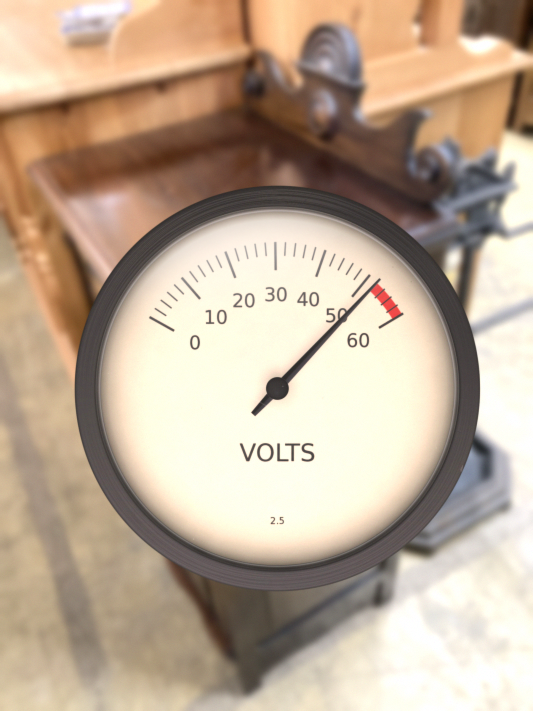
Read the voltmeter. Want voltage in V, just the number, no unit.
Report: 52
